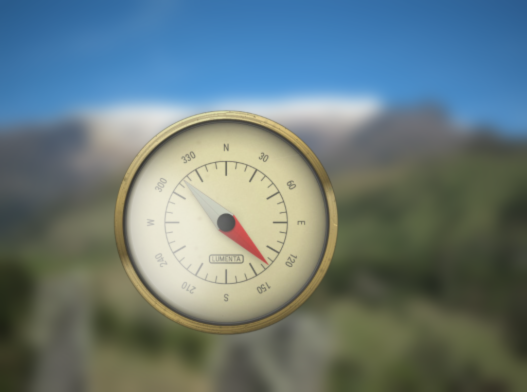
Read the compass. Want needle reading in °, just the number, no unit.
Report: 135
